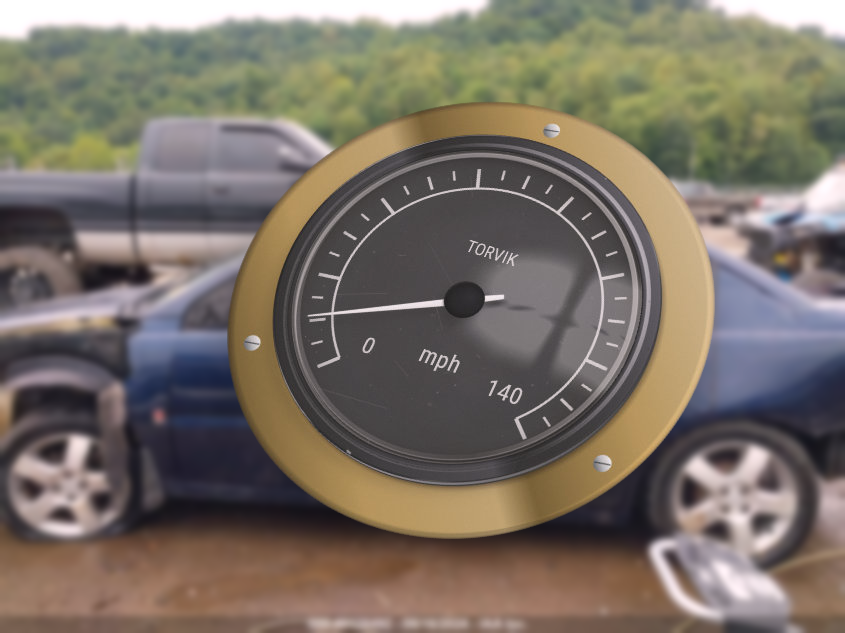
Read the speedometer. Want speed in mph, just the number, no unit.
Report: 10
